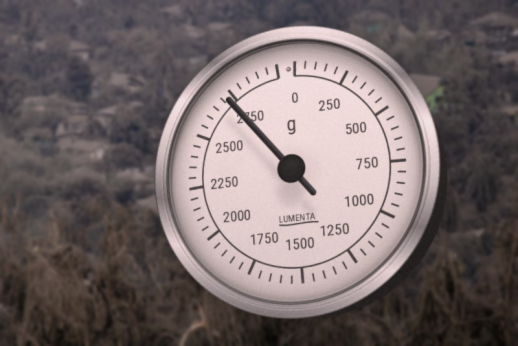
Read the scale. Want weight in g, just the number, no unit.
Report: 2725
